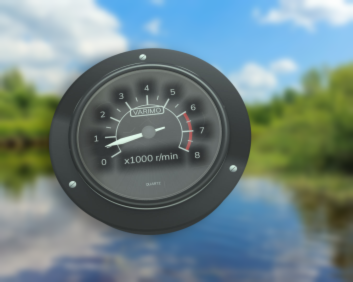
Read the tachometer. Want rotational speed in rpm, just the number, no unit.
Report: 500
